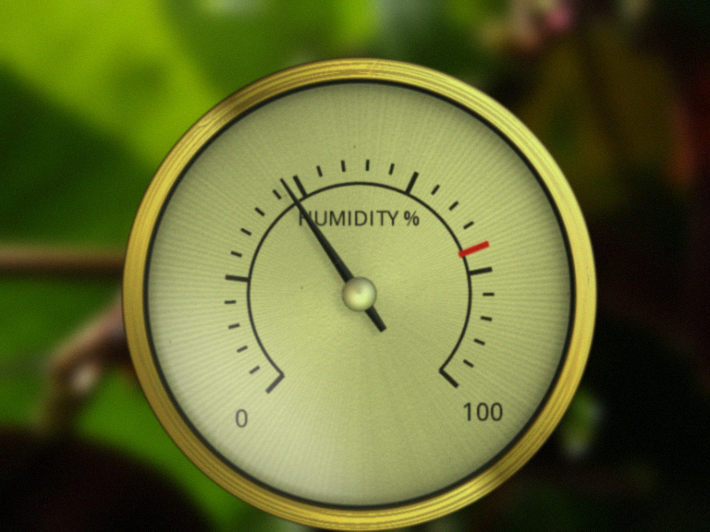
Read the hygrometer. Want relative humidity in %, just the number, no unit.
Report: 38
